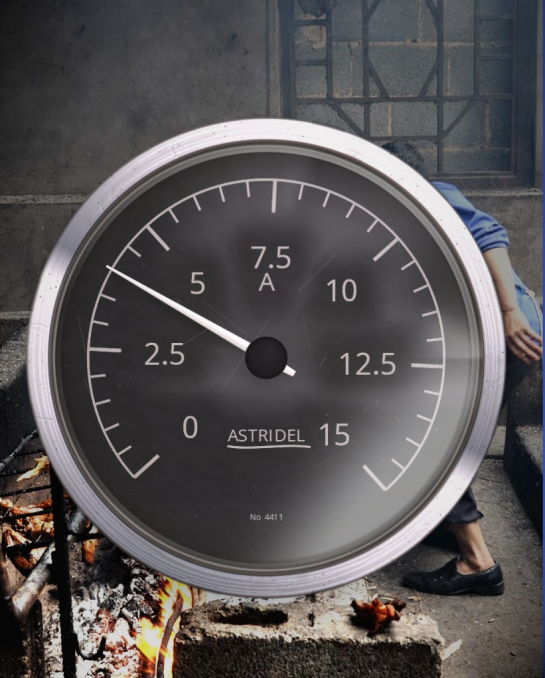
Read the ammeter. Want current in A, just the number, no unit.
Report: 4
